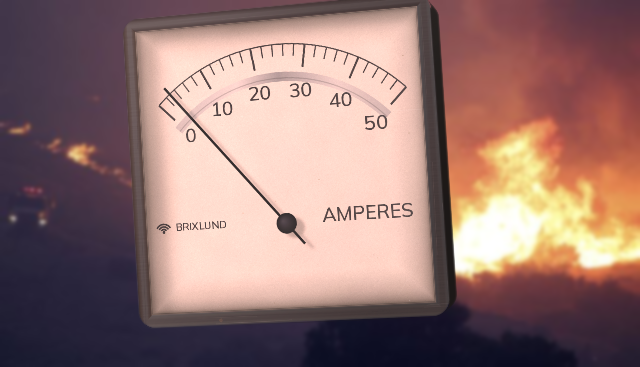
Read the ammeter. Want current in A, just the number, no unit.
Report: 3
